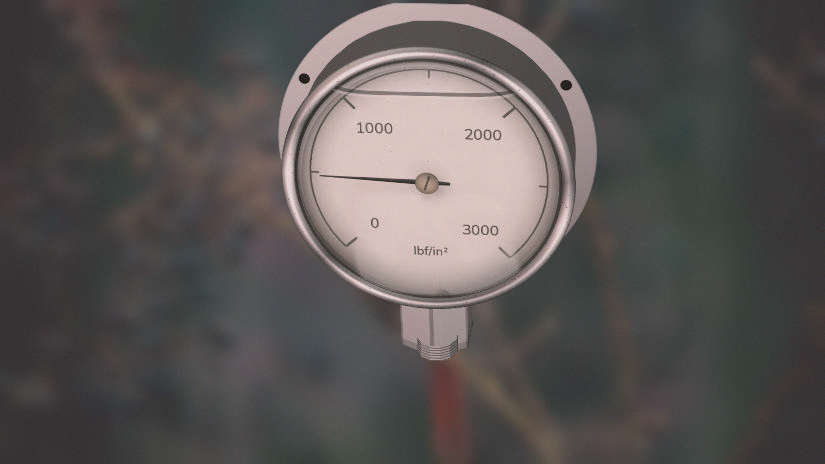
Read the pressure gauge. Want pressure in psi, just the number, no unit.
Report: 500
